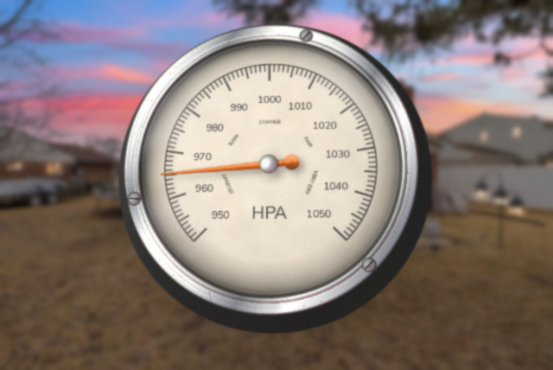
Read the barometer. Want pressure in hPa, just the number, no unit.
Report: 965
